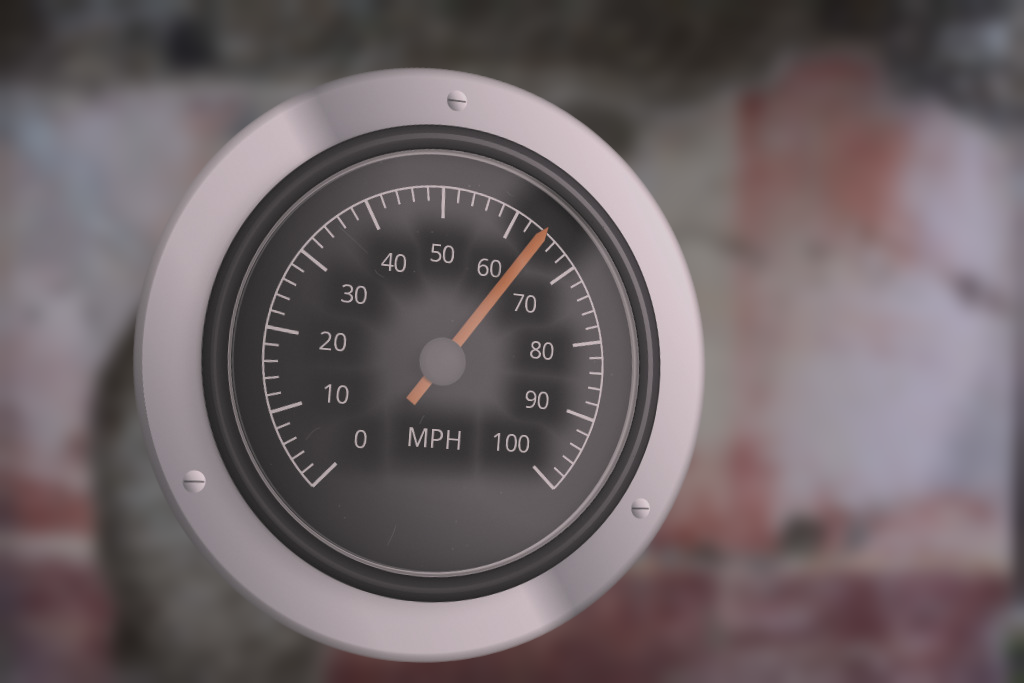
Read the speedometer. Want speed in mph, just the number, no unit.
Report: 64
